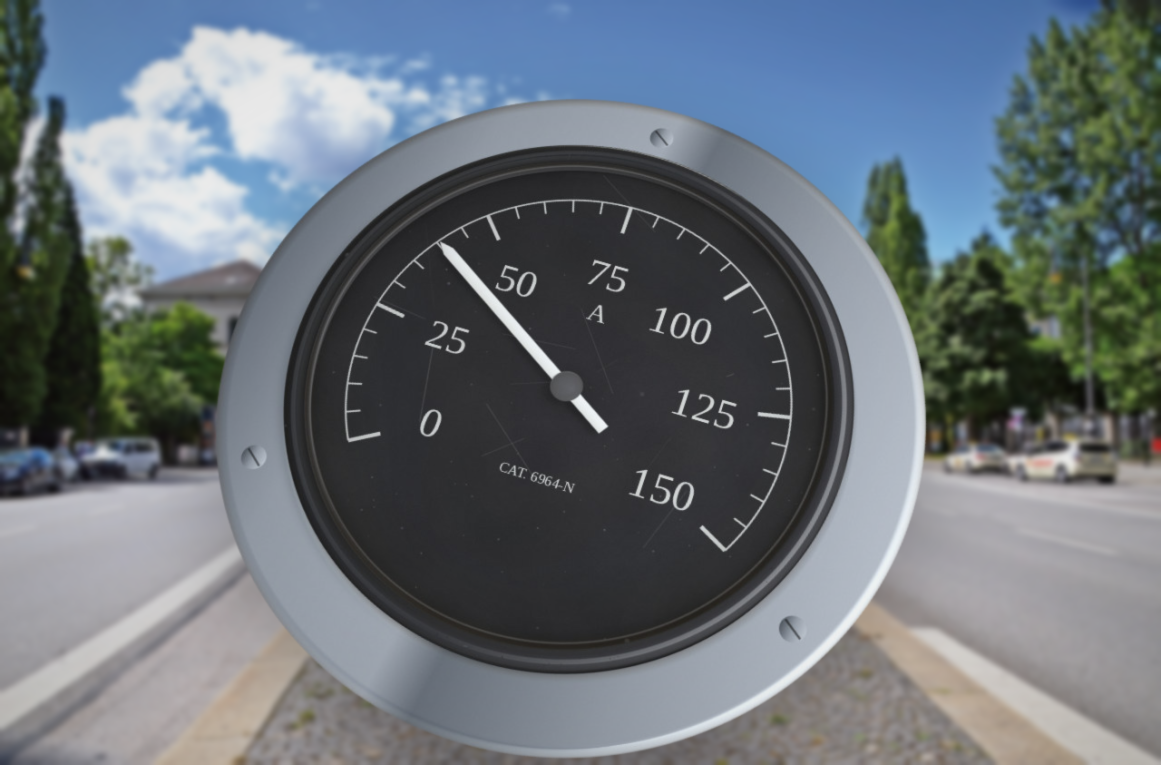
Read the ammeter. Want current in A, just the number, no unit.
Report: 40
